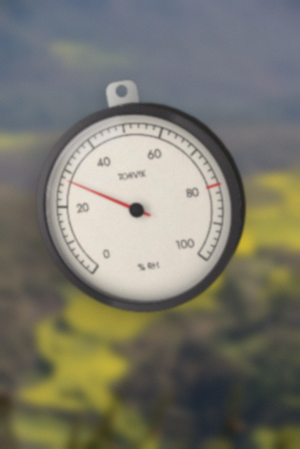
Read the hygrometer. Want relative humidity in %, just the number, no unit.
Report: 28
